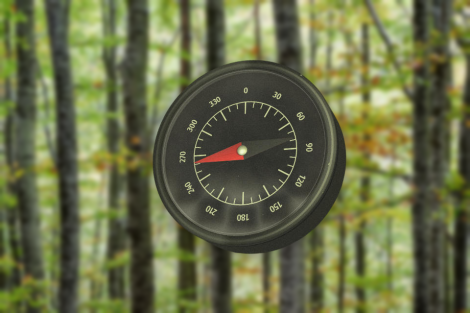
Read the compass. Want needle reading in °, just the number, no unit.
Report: 260
